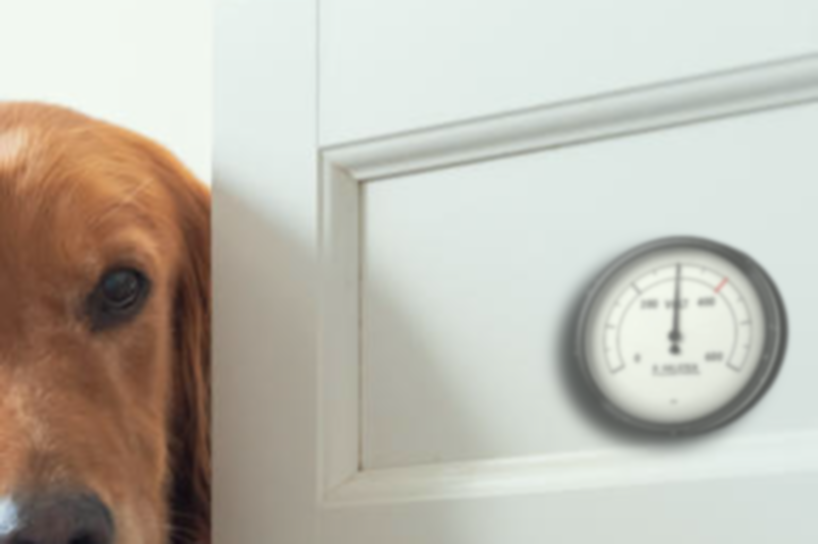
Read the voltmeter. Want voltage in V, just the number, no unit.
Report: 300
